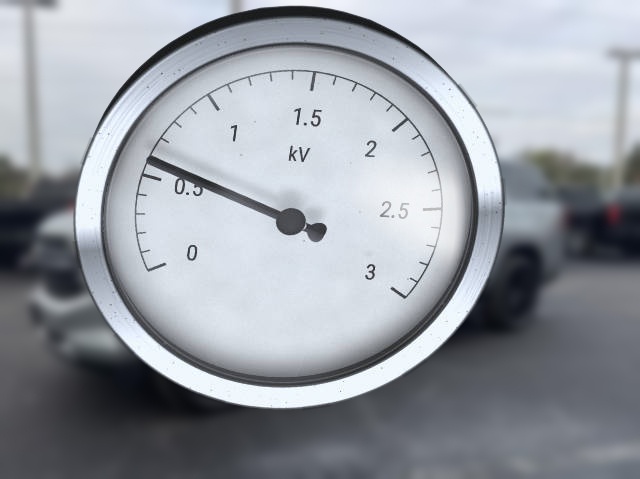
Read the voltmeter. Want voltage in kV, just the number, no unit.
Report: 0.6
